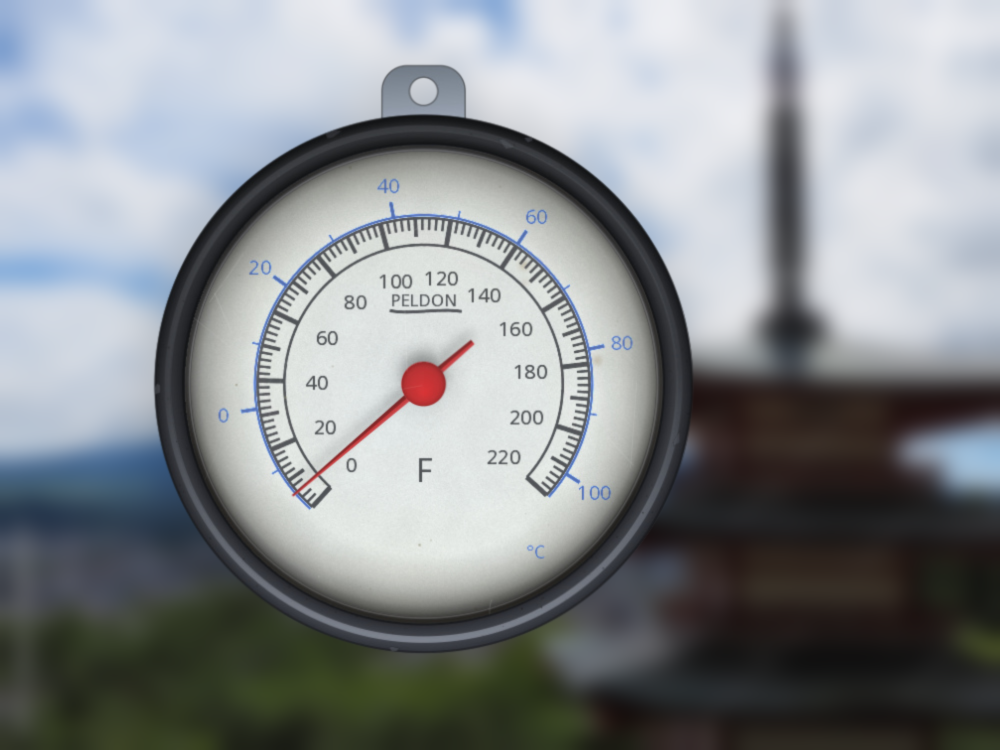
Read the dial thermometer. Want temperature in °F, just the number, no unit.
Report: 6
